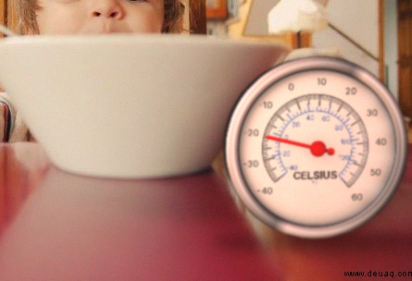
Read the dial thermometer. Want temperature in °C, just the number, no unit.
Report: -20
